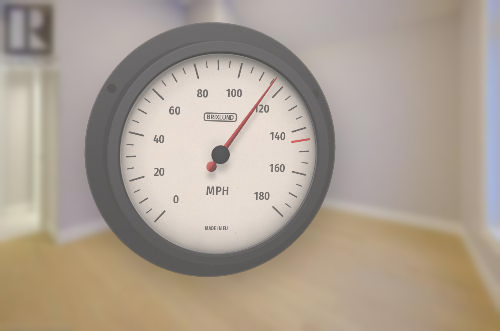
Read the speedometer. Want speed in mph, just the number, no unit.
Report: 115
